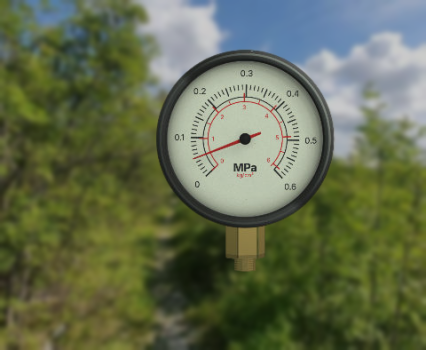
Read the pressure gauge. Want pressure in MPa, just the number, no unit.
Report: 0.05
